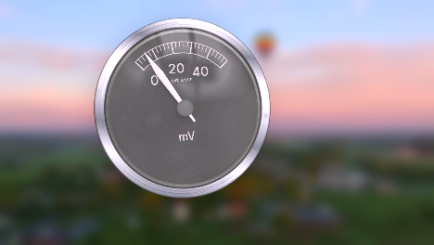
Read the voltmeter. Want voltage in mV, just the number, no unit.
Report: 6
